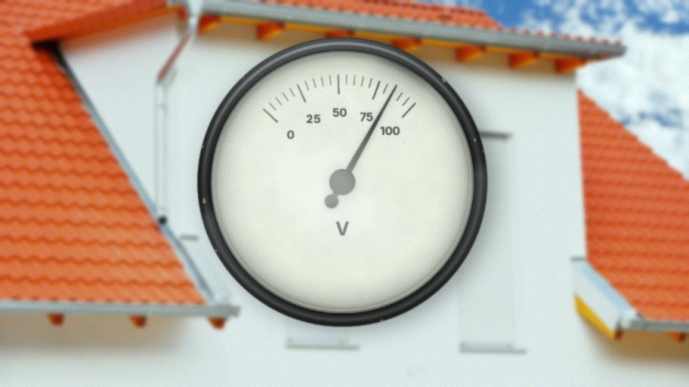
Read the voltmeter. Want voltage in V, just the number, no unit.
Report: 85
